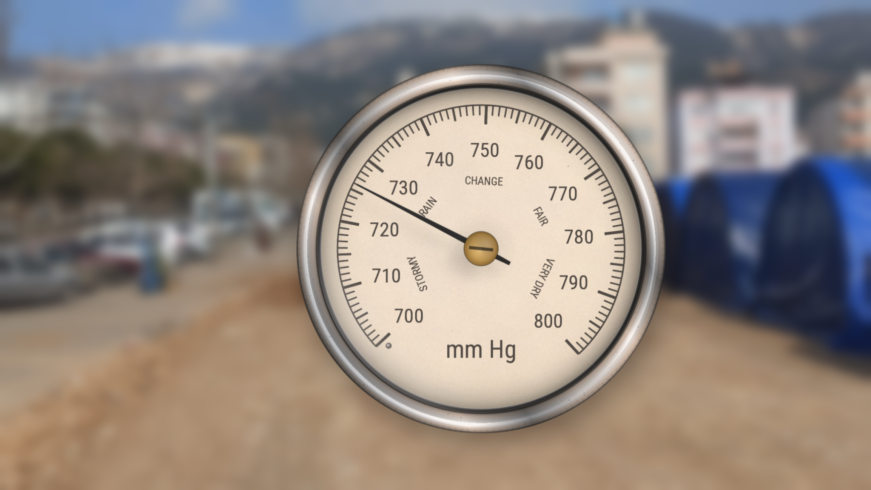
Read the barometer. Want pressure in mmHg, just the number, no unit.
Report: 726
